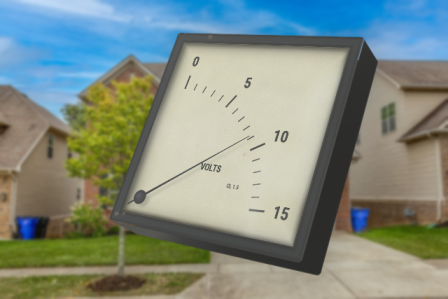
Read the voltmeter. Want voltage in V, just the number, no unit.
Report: 9
